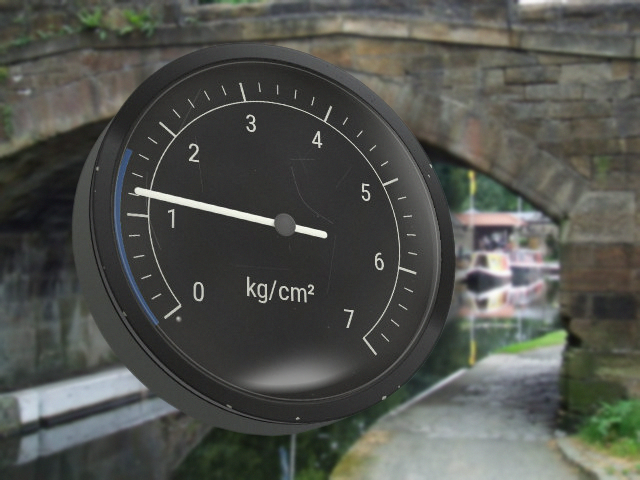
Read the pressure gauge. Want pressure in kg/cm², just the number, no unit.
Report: 1.2
